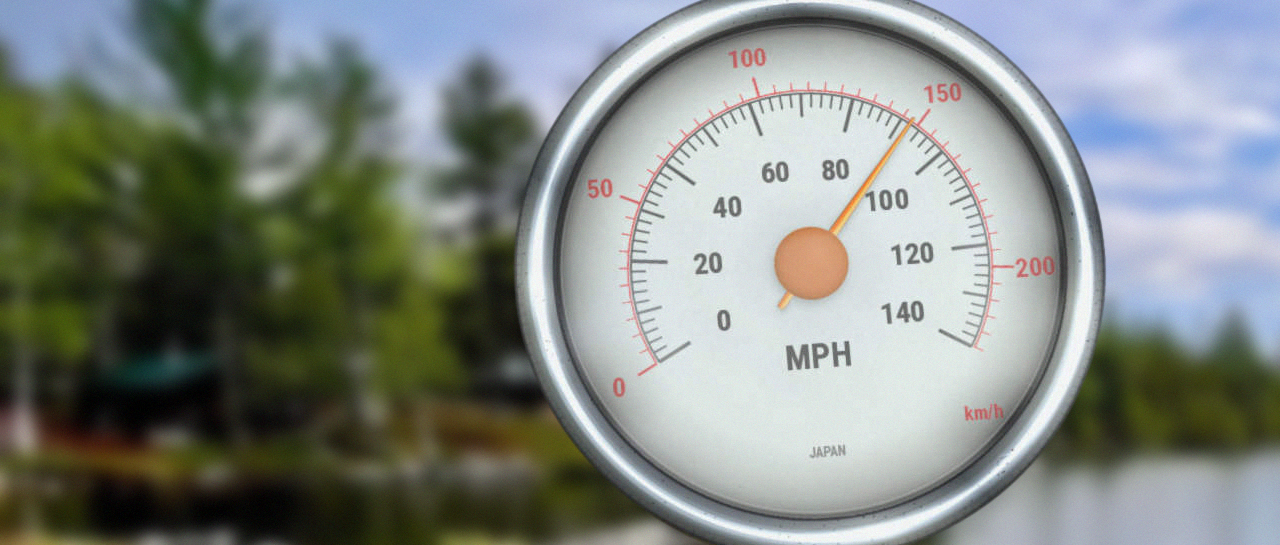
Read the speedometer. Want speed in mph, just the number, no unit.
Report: 92
